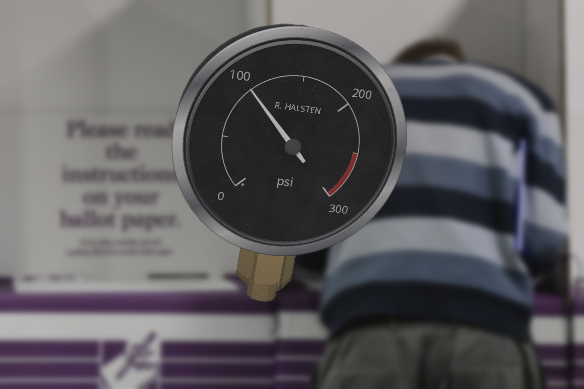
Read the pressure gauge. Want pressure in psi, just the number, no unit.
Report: 100
